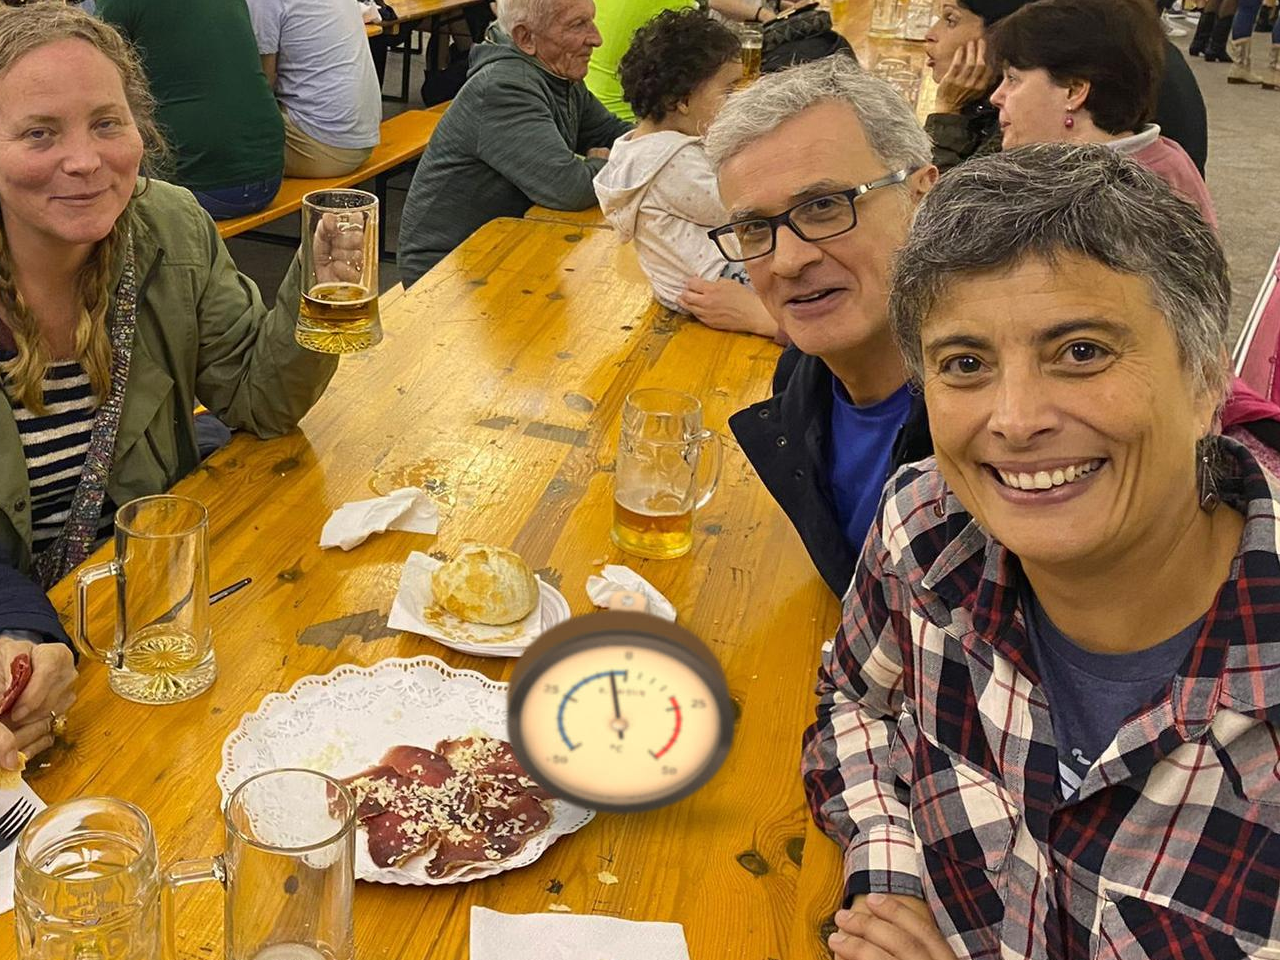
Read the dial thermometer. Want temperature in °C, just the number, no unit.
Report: -5
